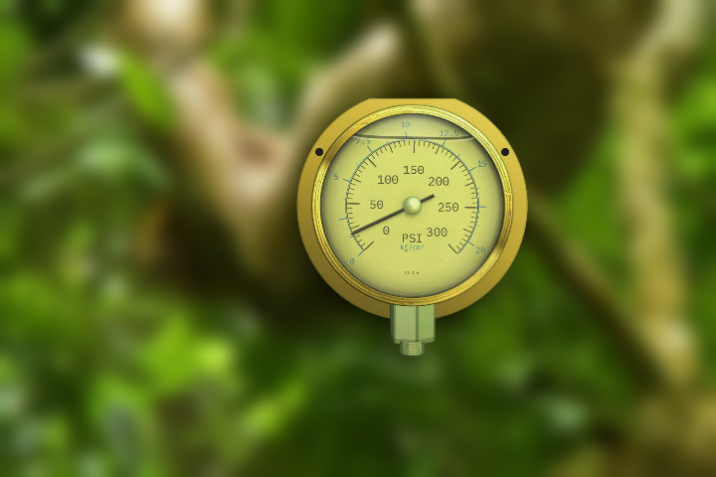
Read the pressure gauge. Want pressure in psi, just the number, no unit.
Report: 20
